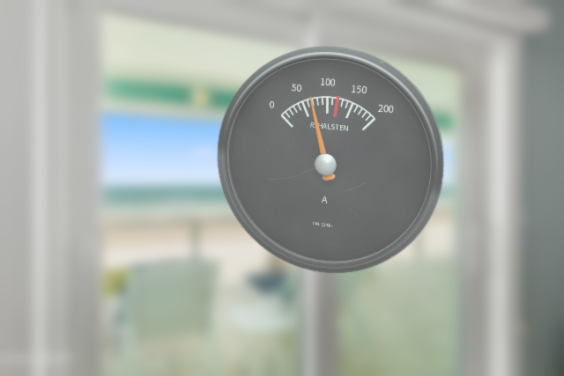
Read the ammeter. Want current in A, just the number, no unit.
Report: 70
